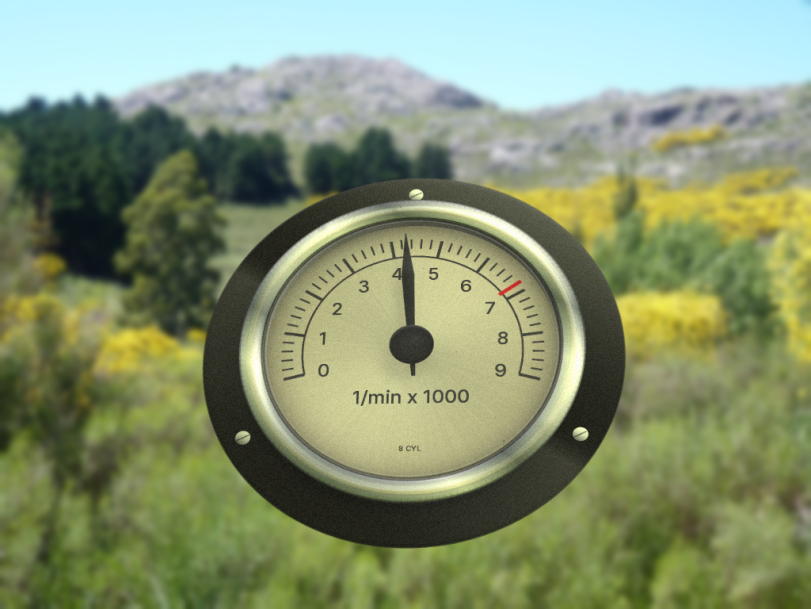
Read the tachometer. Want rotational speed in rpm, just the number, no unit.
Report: 4300
